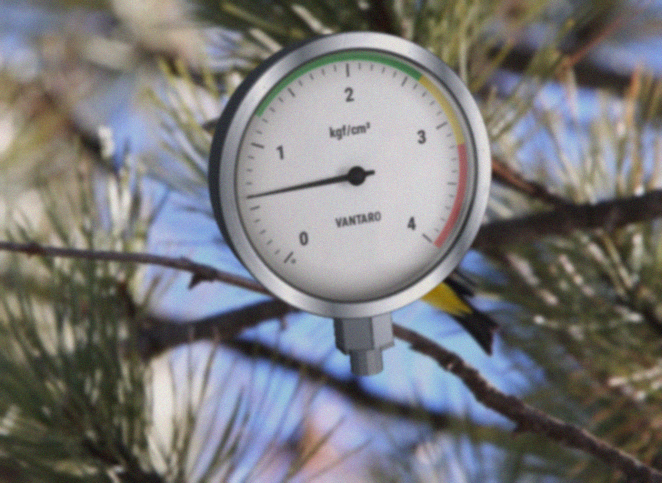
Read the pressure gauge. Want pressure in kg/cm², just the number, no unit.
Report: 0.6
